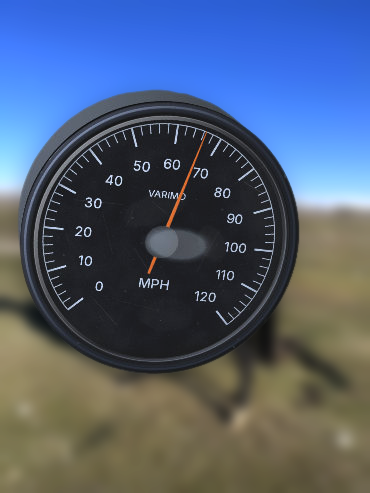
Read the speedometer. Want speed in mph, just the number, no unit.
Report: 66
